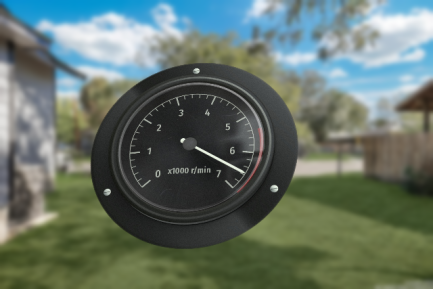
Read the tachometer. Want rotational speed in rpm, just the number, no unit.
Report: 6600
